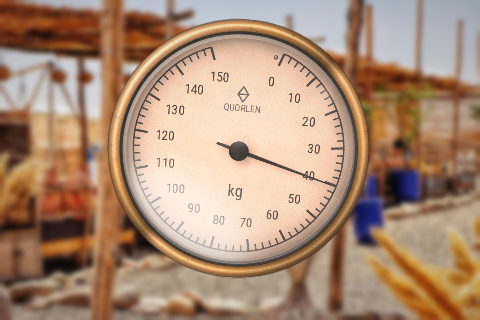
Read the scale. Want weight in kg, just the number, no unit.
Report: 40
